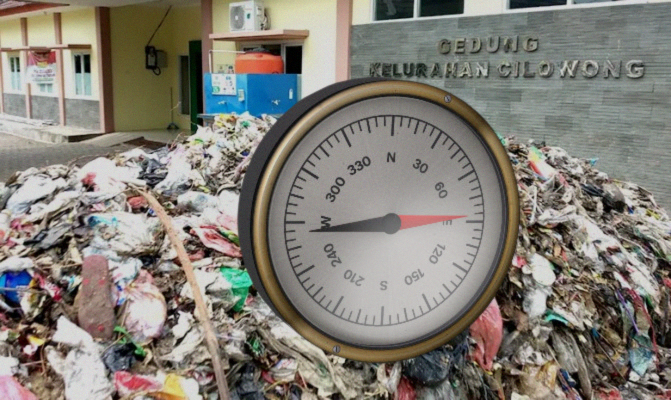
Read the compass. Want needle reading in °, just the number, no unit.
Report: 85
